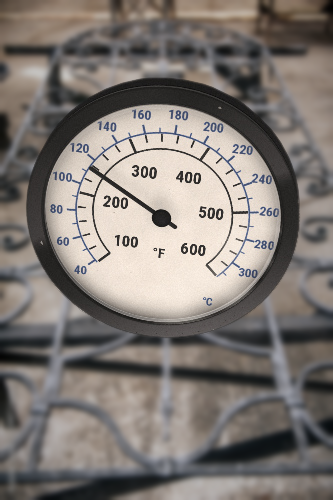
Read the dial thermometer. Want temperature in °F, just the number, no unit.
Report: 240
